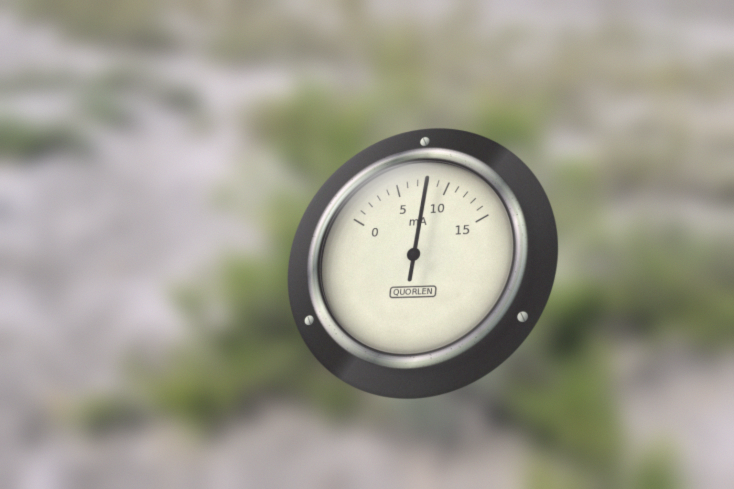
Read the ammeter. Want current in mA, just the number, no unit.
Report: 8
